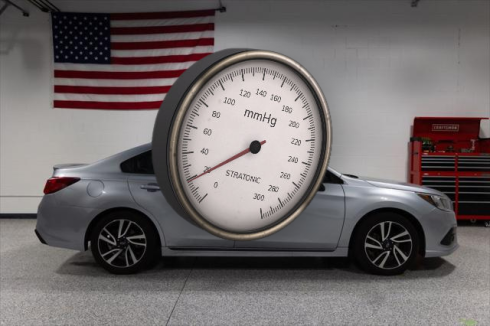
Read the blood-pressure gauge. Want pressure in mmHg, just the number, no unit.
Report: 20
